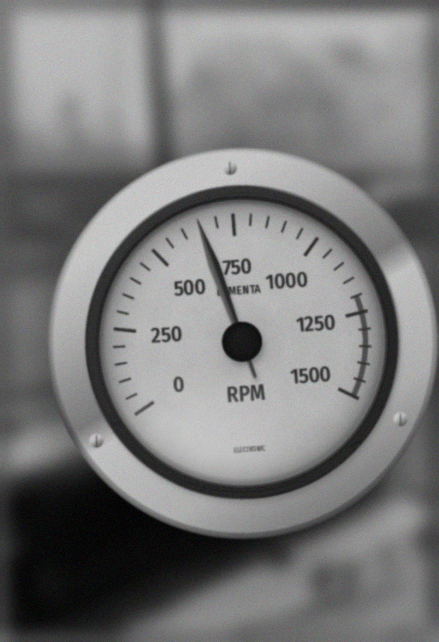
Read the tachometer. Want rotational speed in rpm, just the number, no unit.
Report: 650
